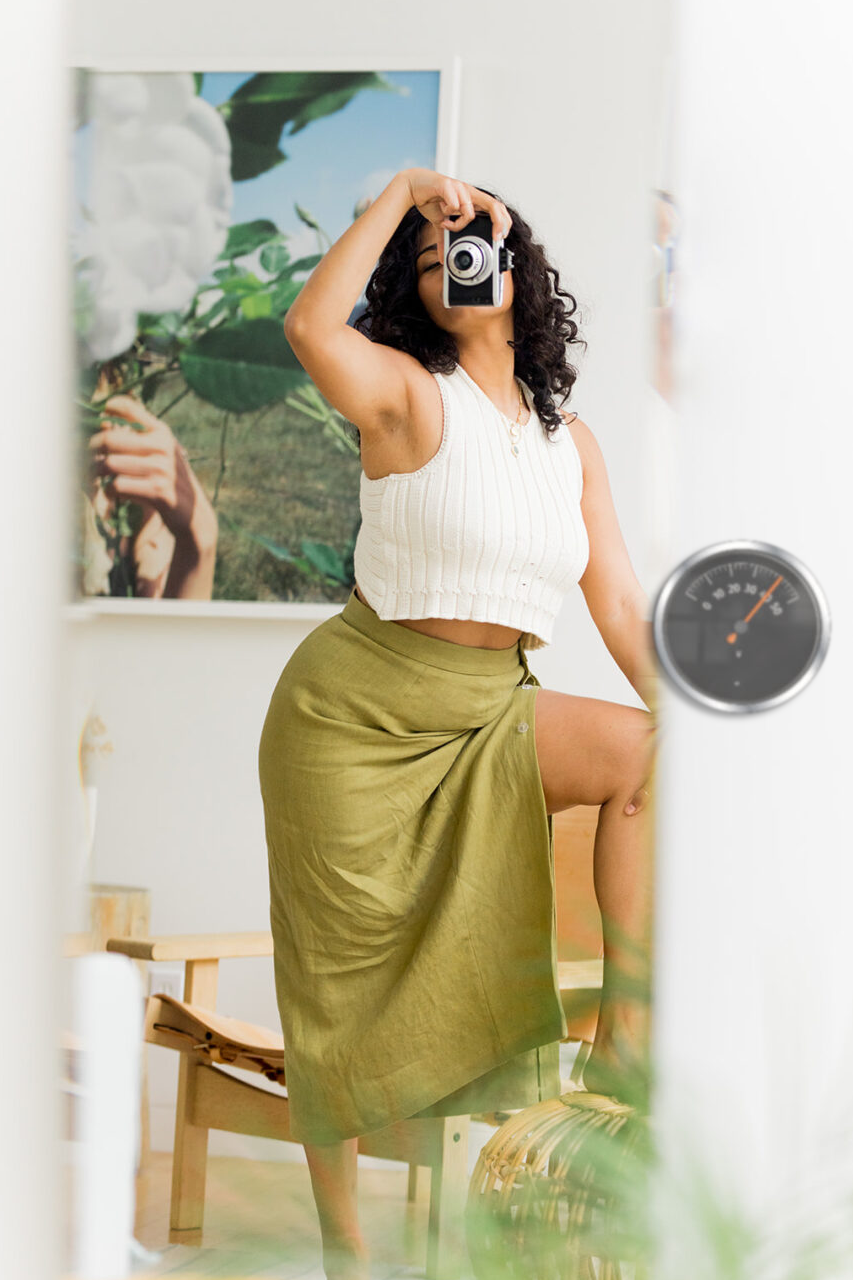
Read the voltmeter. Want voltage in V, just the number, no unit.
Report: 40
